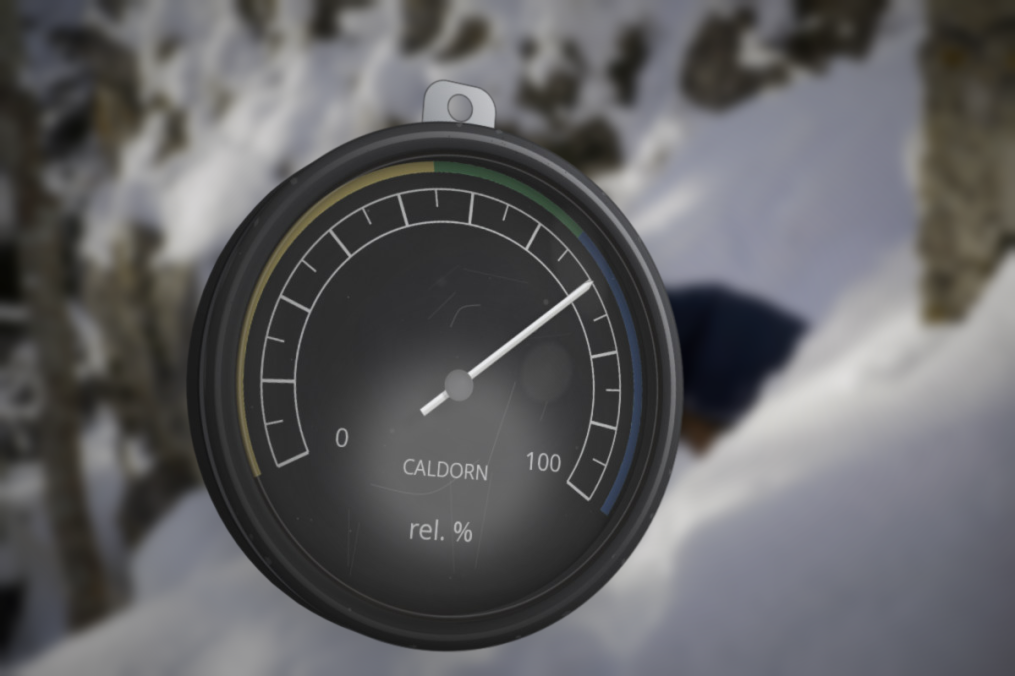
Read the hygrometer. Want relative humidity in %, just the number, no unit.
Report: 70
